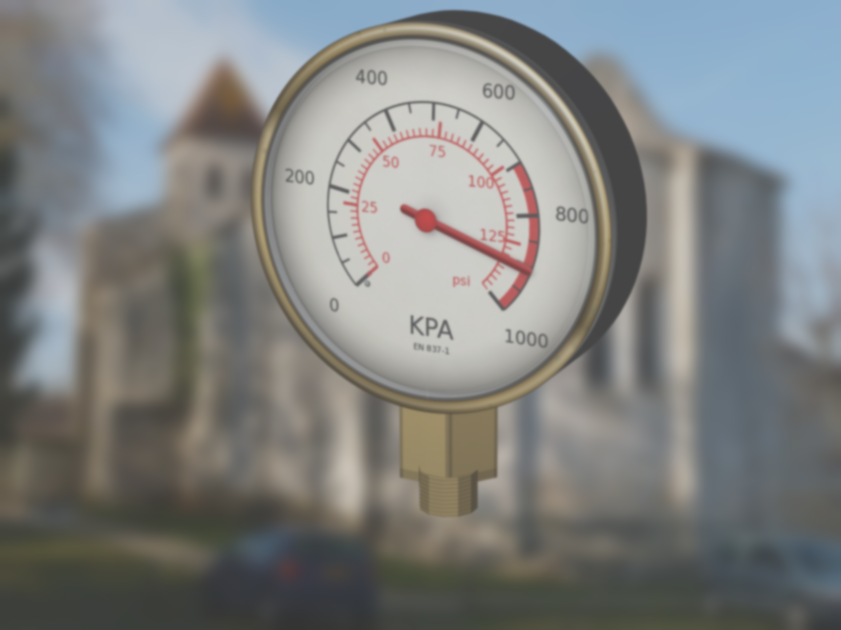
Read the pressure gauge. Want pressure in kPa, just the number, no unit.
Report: 900
